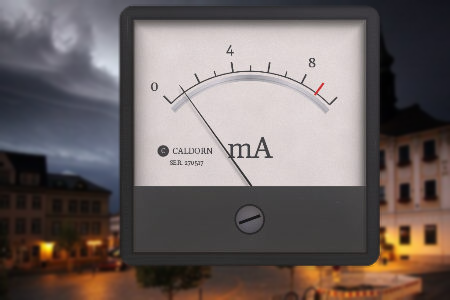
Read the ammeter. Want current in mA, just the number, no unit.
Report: 1
